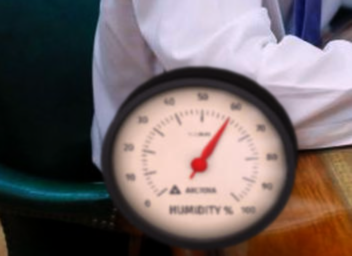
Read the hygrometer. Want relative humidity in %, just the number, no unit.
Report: 60
